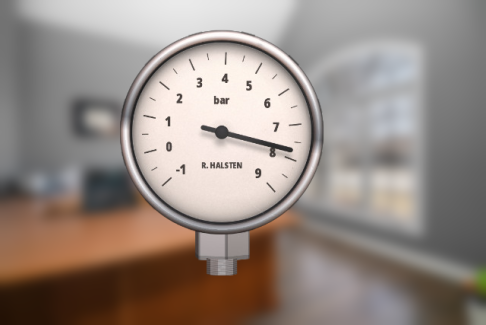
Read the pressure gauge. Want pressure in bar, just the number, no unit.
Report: 7.75
